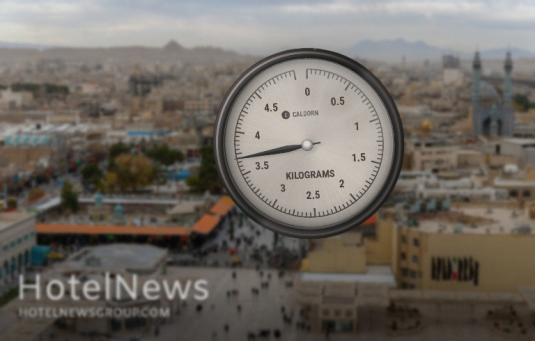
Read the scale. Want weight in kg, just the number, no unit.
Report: 3.7
